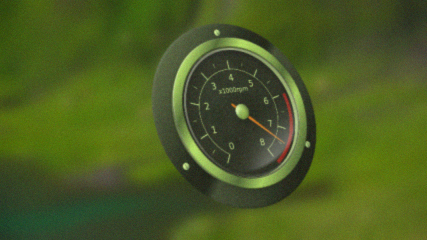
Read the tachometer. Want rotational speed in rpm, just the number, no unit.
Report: 7500
